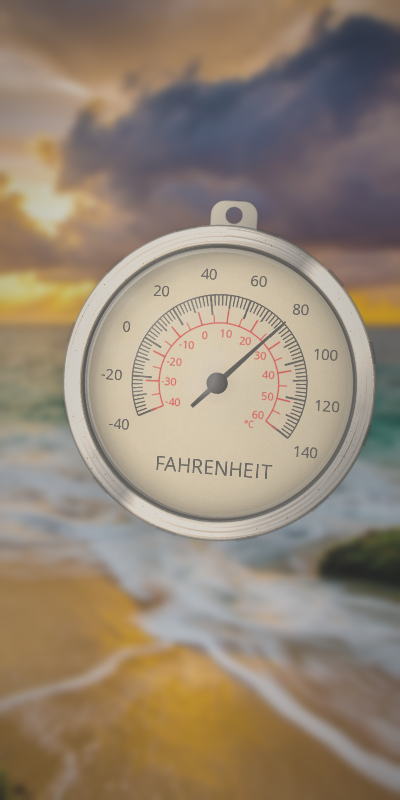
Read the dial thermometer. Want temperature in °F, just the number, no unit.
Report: 80
